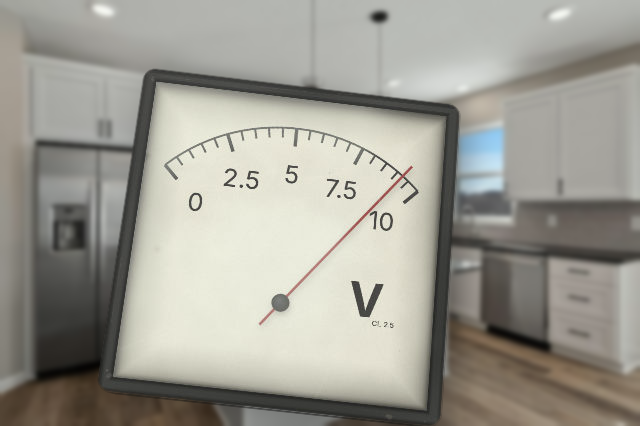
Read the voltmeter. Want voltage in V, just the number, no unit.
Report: 9.25
